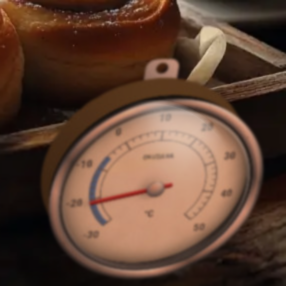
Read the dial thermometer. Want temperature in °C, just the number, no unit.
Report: -20
